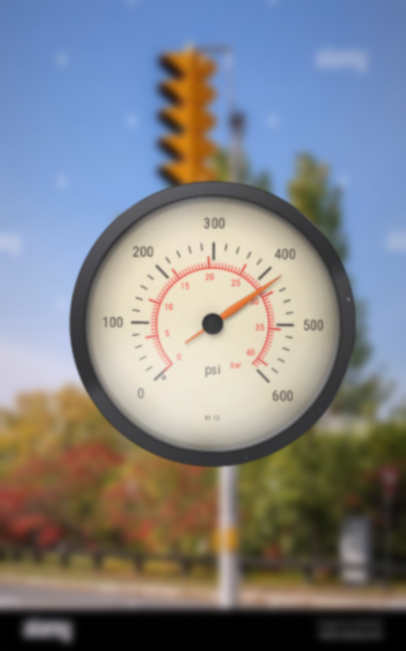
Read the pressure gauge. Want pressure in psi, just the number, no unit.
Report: 420
